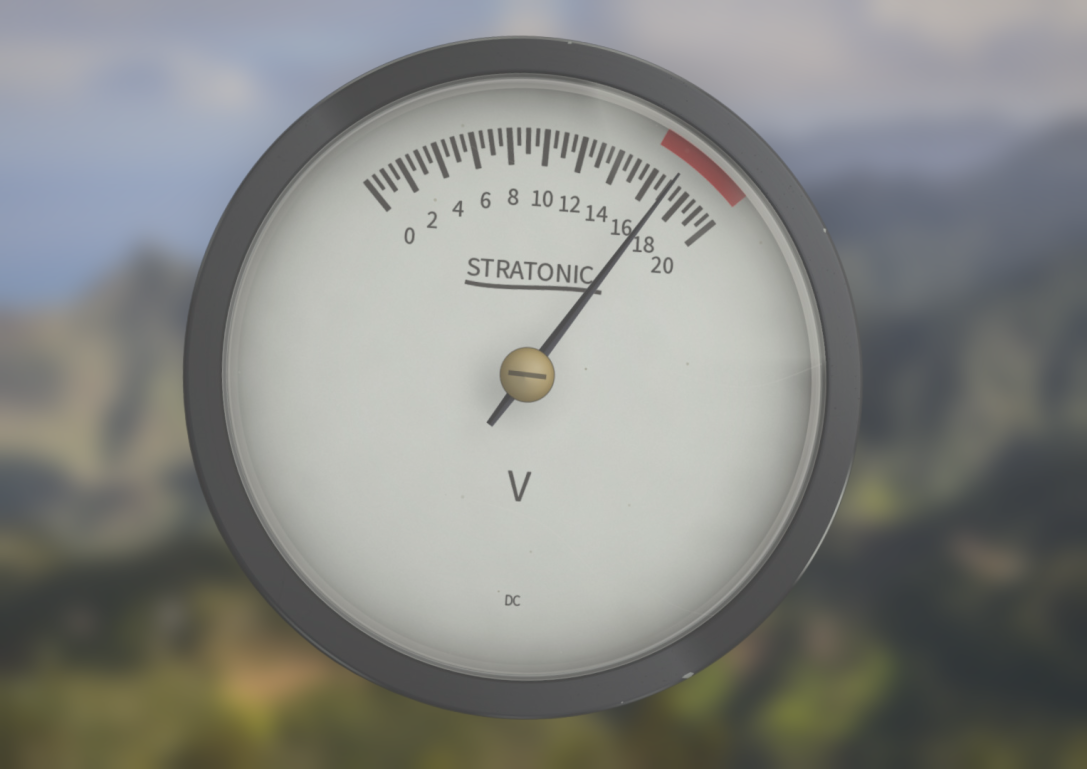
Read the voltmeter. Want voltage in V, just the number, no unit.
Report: 17
